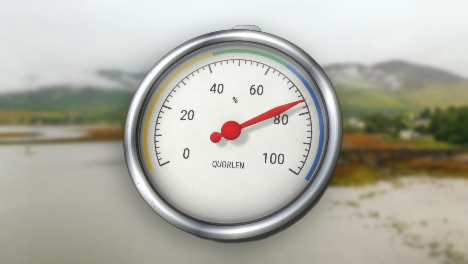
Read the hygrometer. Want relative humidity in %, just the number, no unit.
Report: 76
